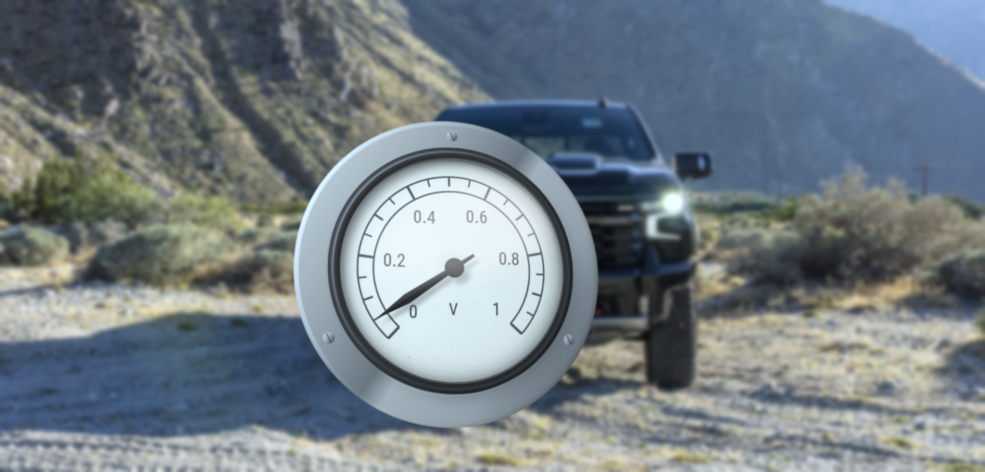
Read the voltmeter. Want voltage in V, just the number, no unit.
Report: 0.05
